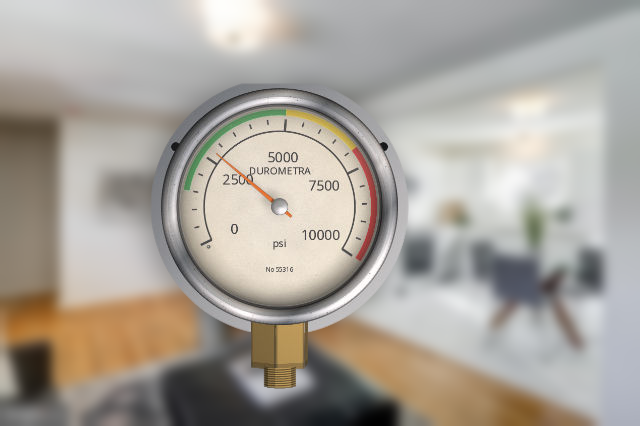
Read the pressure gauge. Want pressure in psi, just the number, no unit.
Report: 2750
